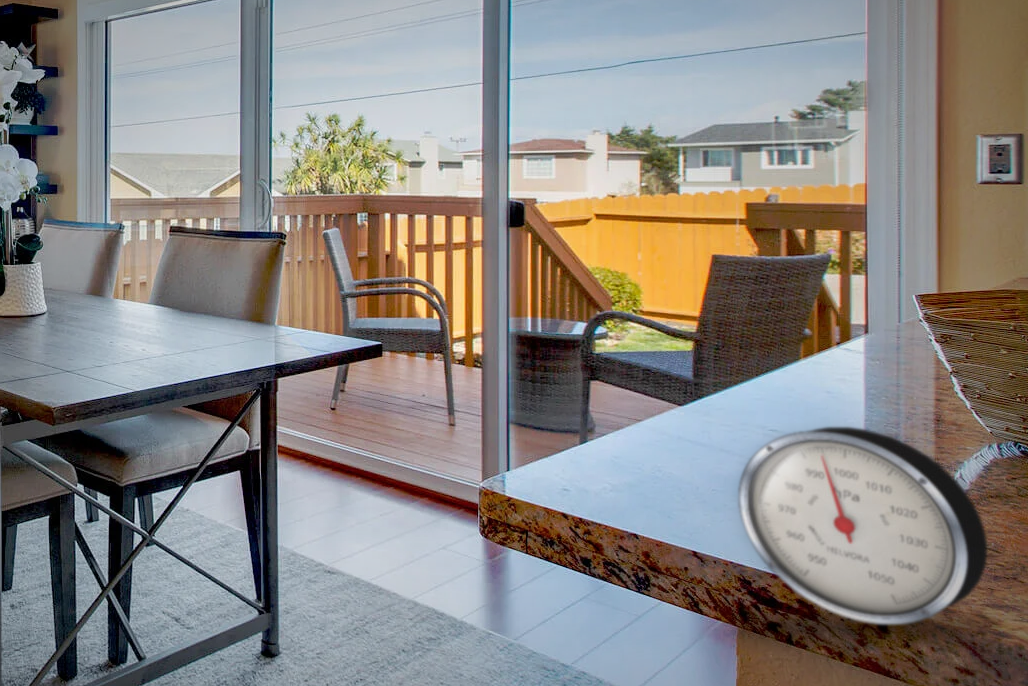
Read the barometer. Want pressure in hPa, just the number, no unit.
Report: 995
